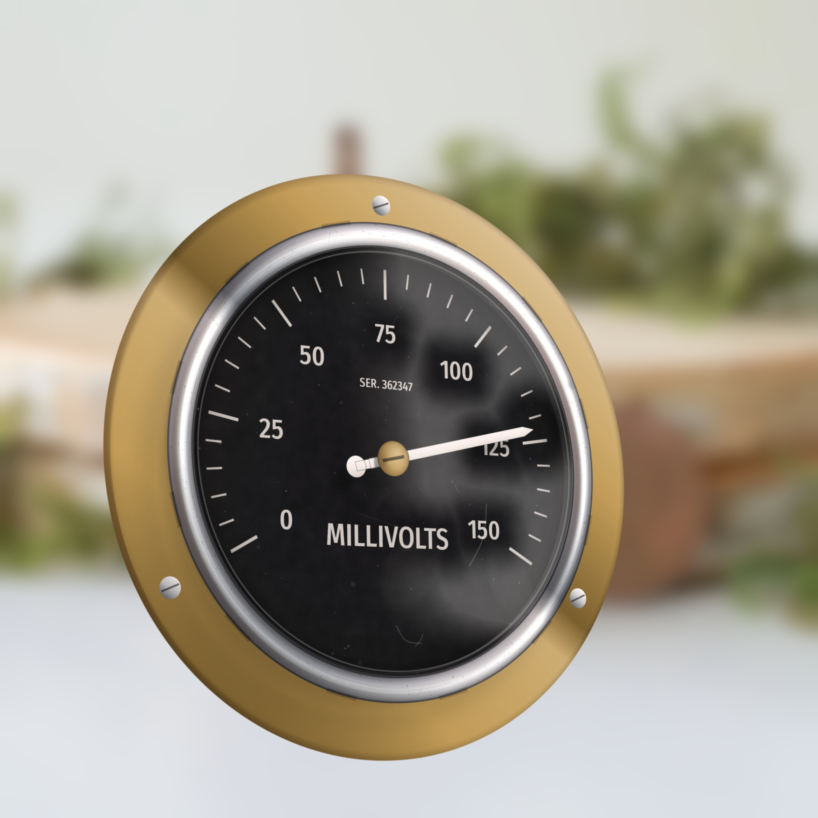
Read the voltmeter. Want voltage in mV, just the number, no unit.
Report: 122.5
